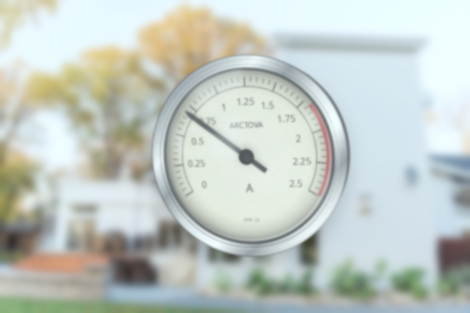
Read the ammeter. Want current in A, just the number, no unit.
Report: 0.7
